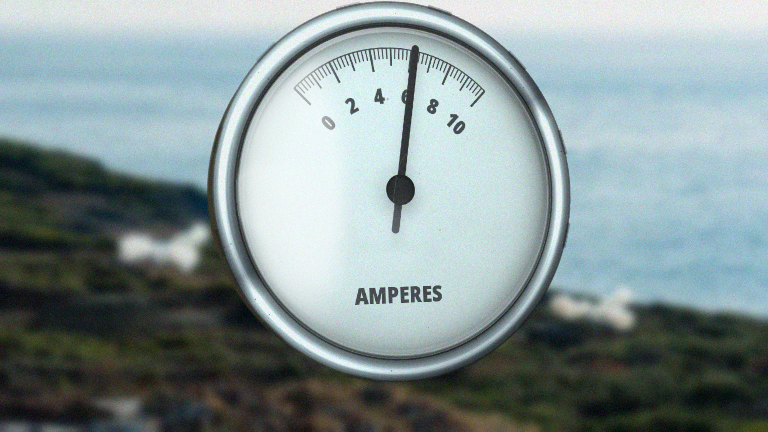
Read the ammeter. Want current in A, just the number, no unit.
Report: 6
